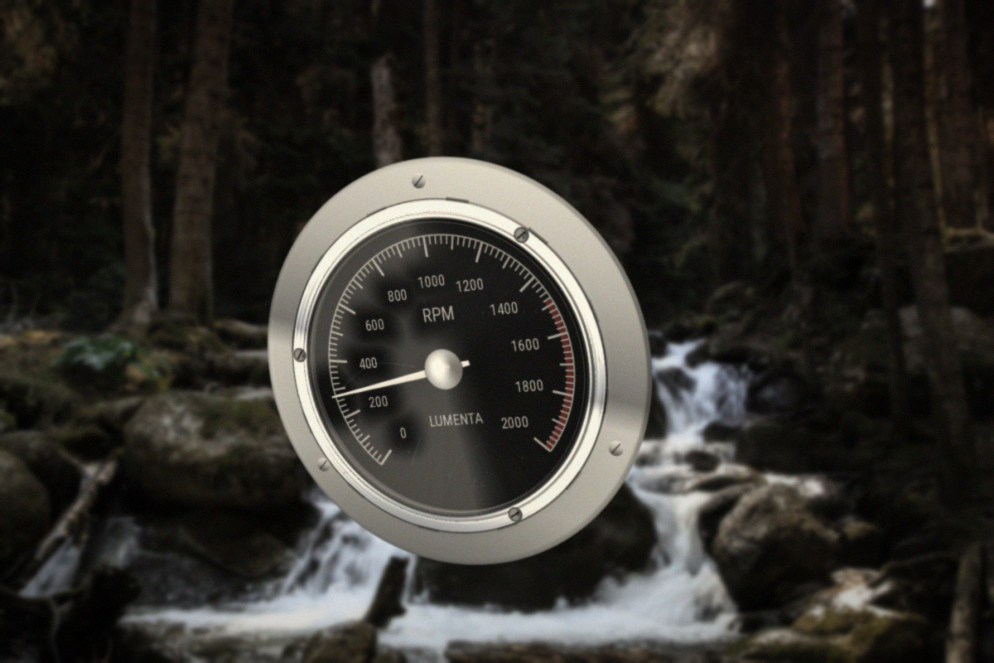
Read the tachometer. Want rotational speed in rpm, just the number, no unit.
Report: 280
